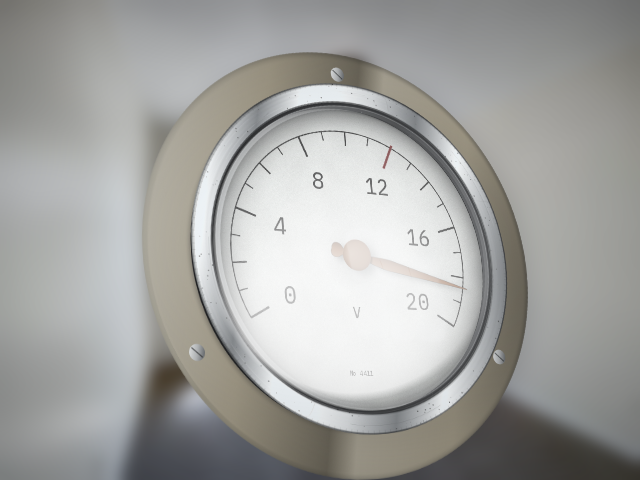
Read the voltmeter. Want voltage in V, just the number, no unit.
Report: 18.5
